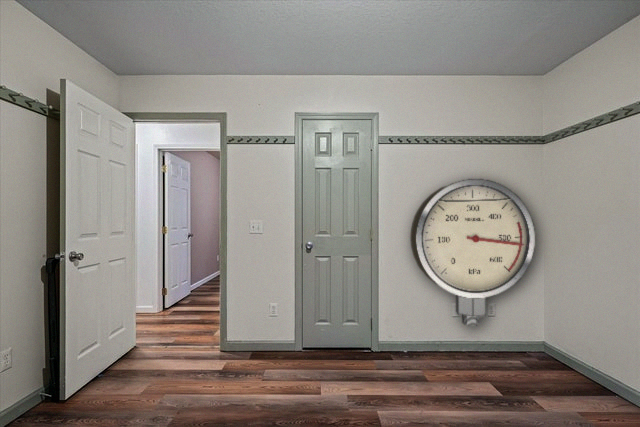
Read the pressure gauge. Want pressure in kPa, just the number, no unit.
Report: 520
